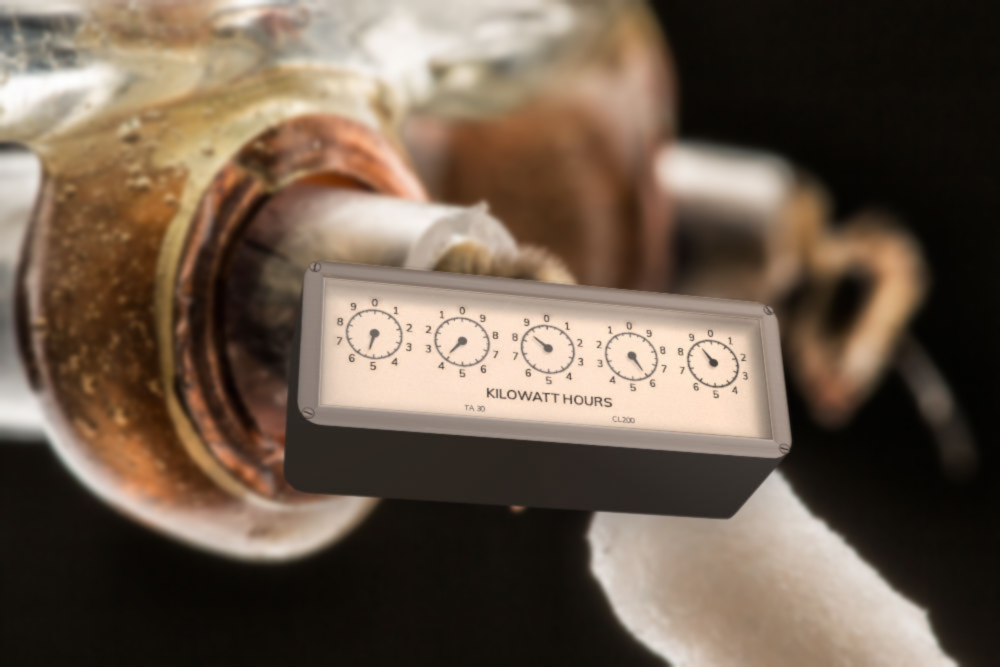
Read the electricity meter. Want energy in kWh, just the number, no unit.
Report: 53859
